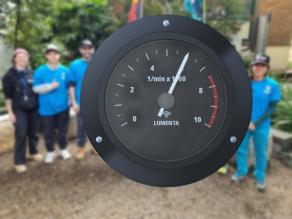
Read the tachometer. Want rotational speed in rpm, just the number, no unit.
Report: 6000
